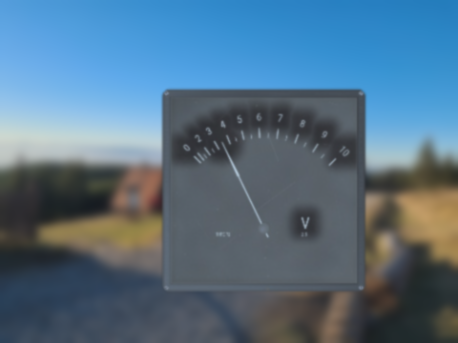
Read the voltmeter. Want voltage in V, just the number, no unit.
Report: 3.5
